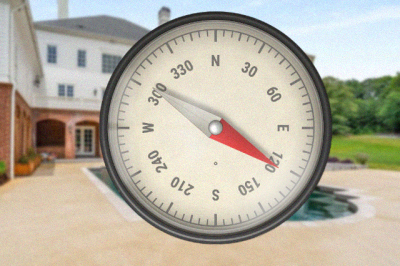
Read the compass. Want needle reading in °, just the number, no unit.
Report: 122.5
